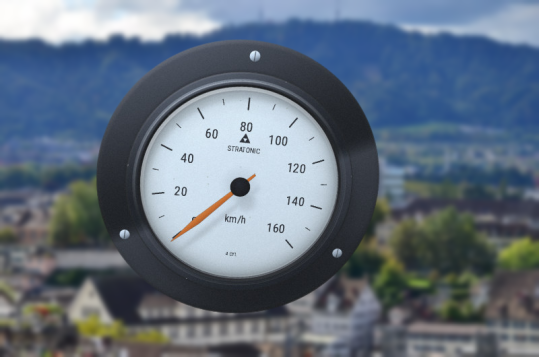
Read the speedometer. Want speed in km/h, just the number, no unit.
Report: 0
